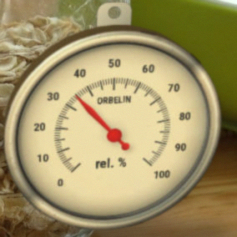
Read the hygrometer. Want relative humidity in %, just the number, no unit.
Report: 35
